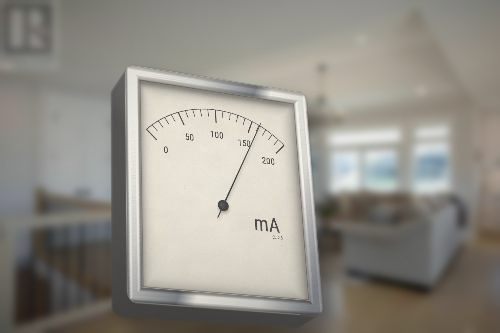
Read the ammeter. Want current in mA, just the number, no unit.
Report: 160
